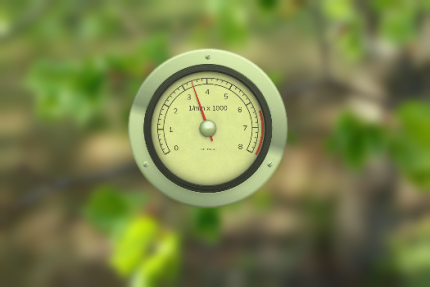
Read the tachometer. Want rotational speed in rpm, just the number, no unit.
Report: 3400
